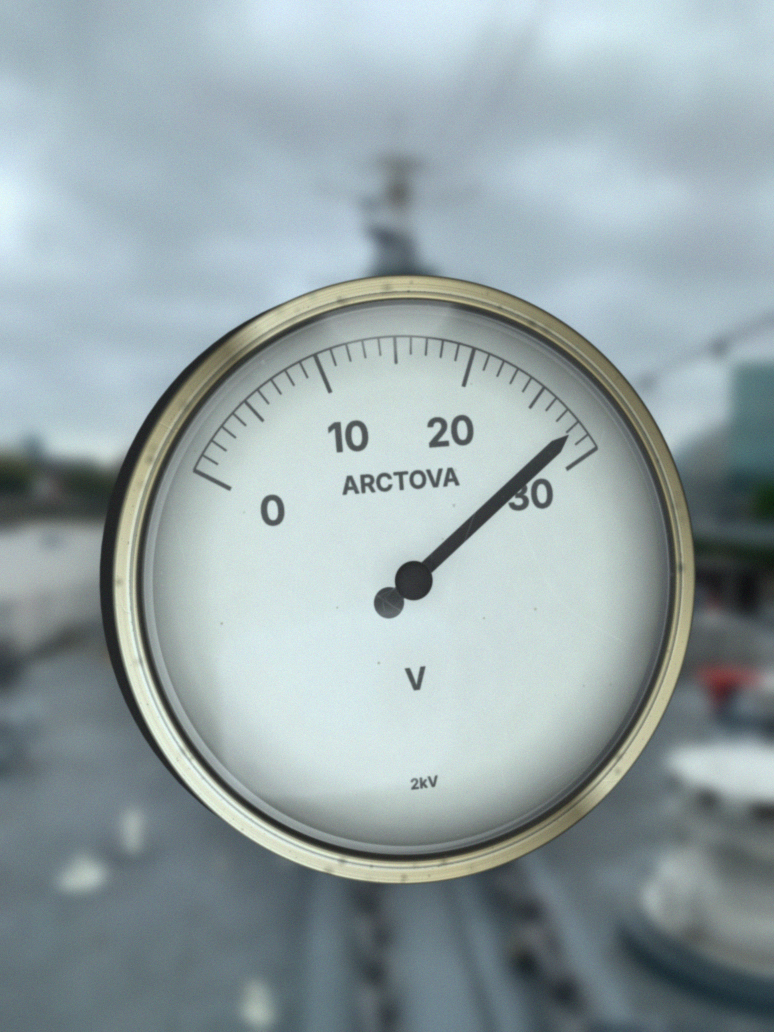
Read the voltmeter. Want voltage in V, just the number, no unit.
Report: 28
